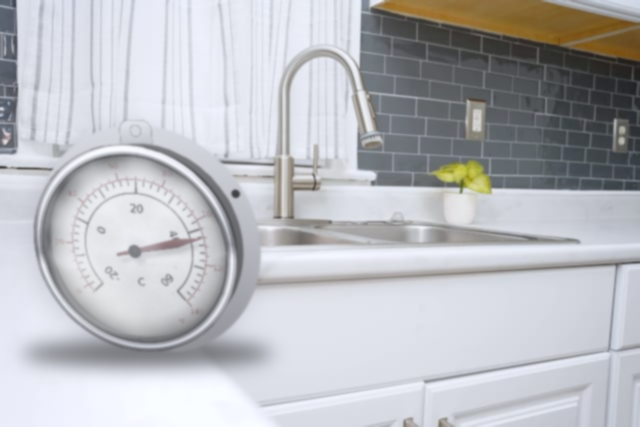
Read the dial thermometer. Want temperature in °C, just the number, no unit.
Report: 42
